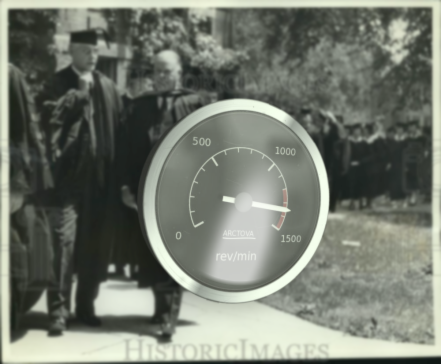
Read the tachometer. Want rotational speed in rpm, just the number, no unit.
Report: 1350
